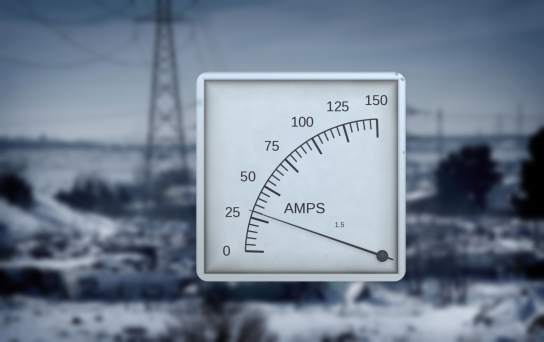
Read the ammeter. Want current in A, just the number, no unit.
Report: 30
